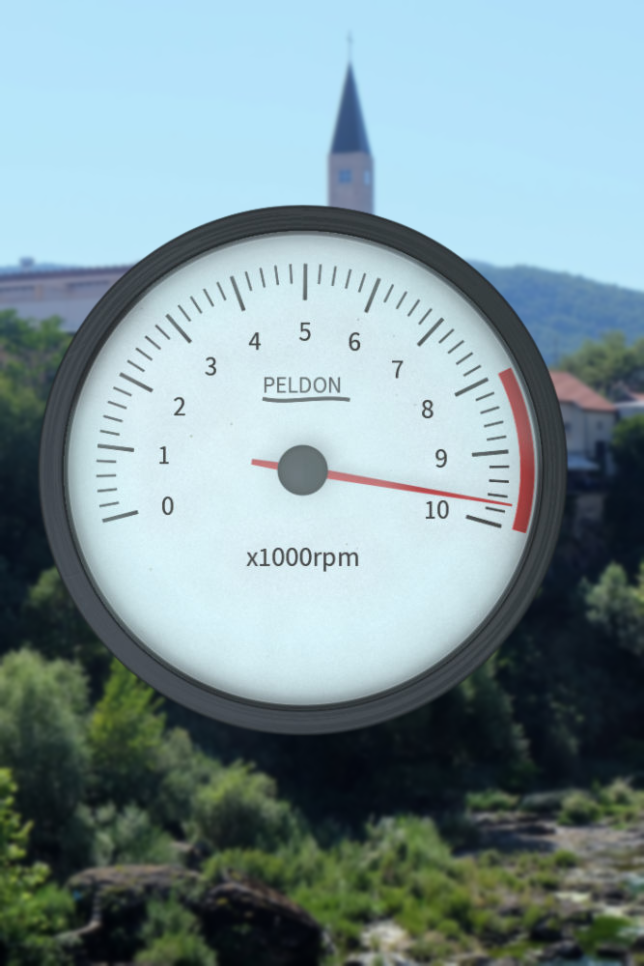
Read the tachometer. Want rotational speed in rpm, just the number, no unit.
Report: 9700
